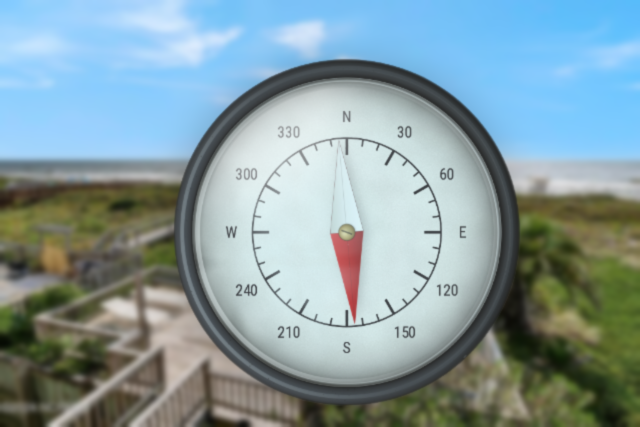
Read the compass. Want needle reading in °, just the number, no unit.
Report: 175
